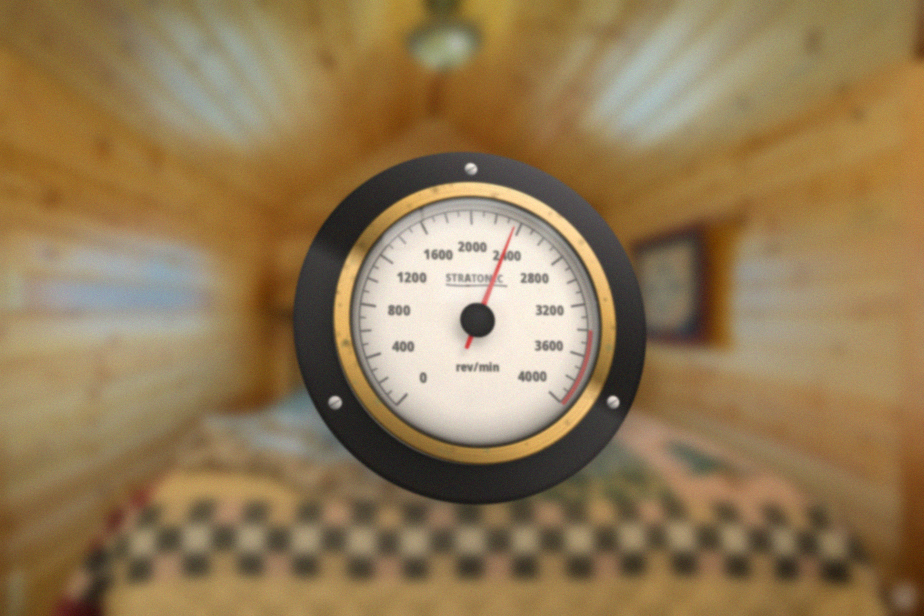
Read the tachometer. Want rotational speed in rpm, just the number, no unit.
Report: 2350
